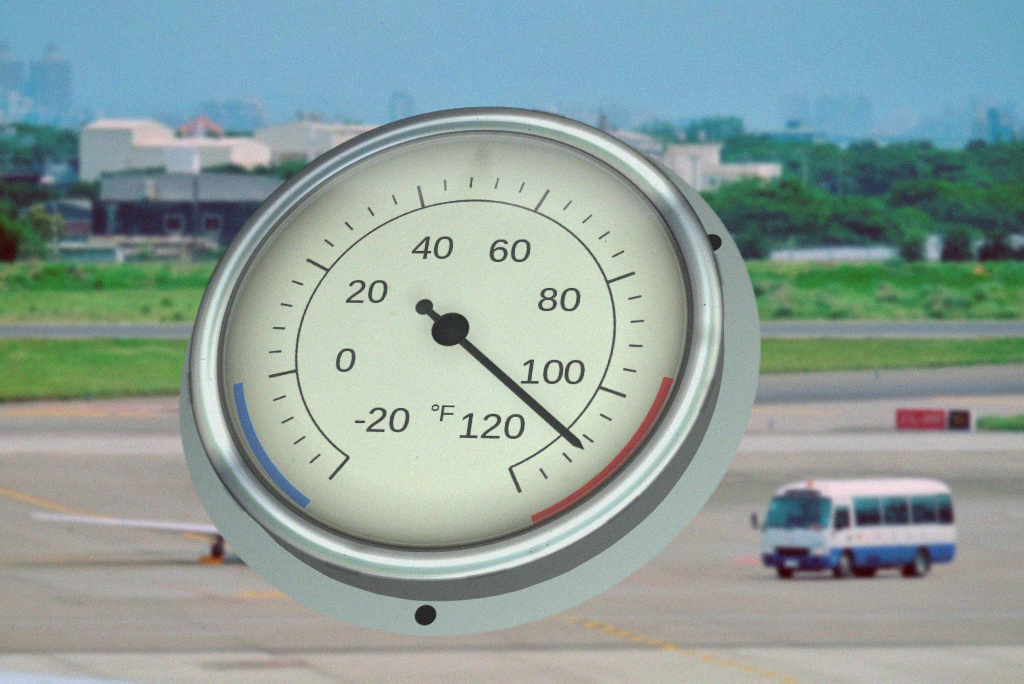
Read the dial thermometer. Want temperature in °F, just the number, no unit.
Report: 110
